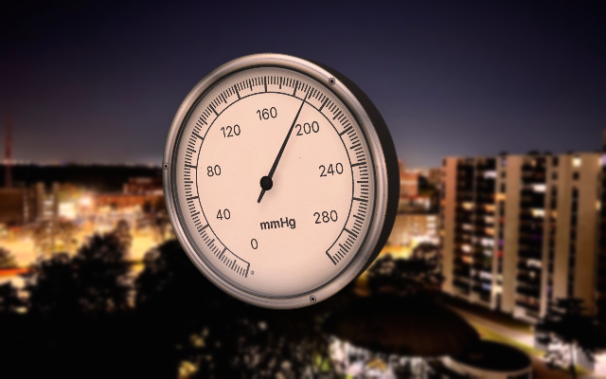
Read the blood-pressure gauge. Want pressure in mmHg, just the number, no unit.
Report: 190
